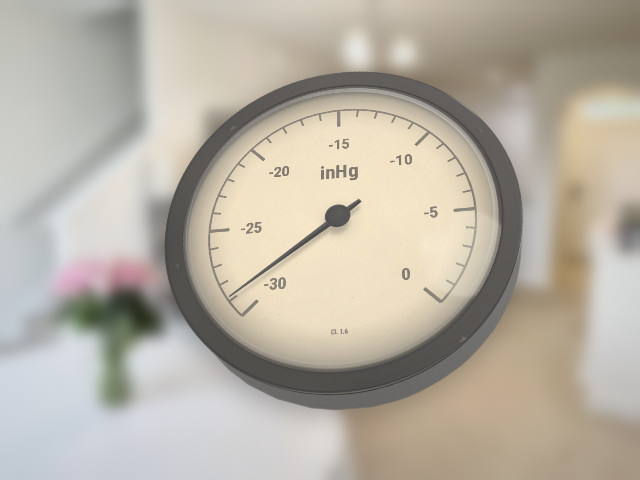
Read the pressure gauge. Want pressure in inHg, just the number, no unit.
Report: -29
